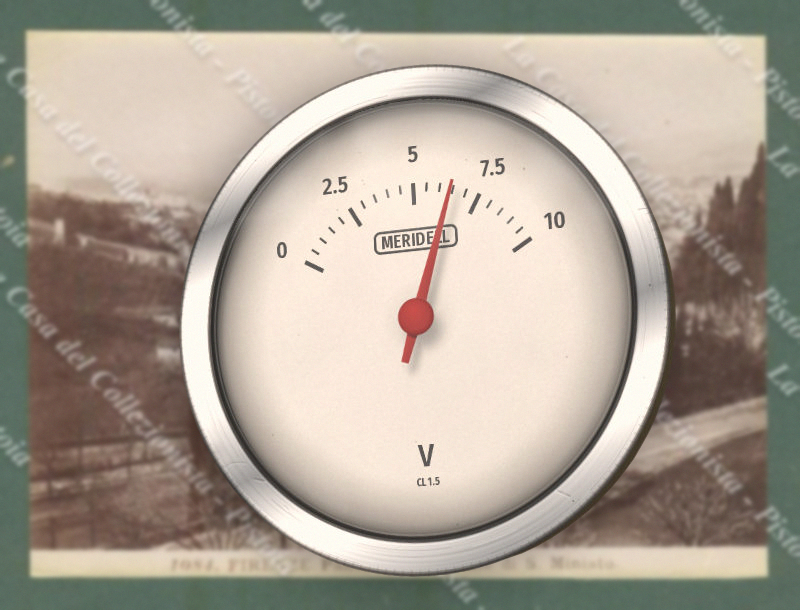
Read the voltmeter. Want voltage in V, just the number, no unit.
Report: 6.5
